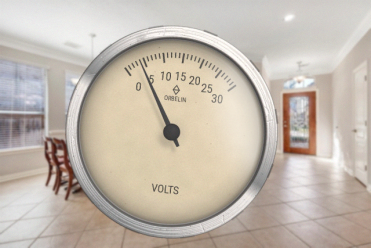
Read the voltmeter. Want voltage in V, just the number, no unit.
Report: 4
